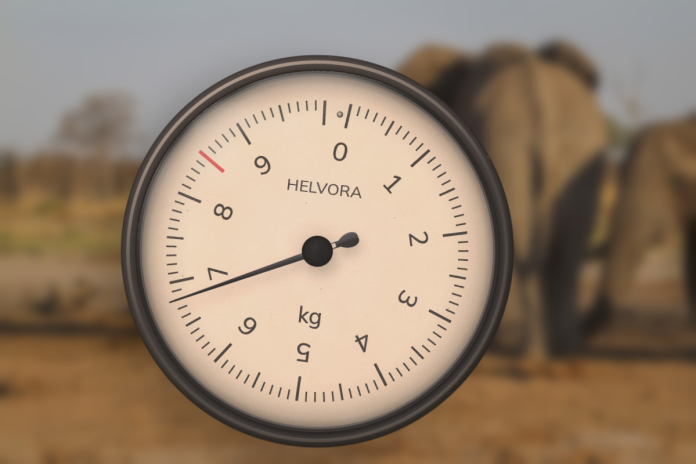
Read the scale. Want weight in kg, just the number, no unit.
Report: 6.8
